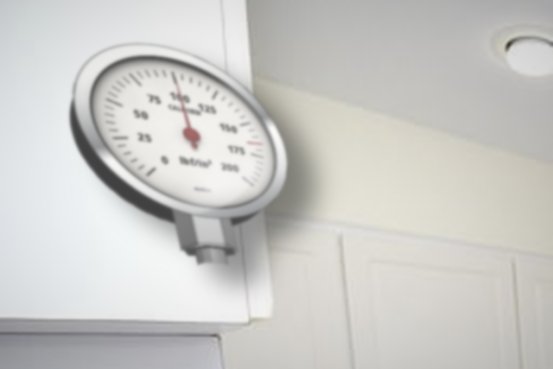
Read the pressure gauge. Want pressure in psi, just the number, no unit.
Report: 100
